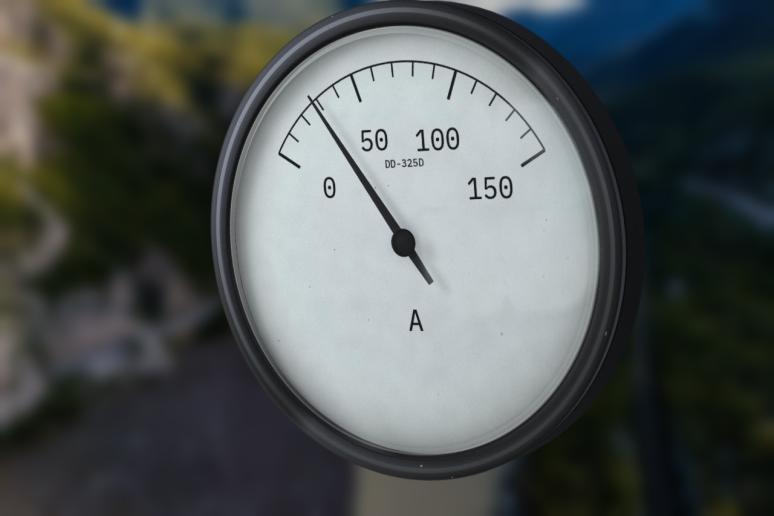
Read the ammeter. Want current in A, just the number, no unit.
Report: 30
